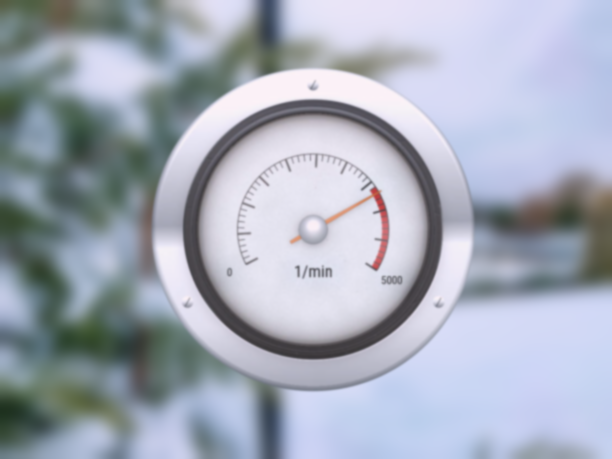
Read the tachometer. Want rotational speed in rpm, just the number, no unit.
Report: 3700
